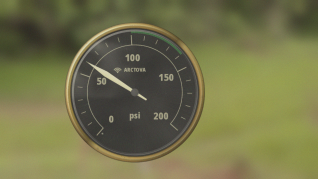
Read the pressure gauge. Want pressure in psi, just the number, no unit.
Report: 60
